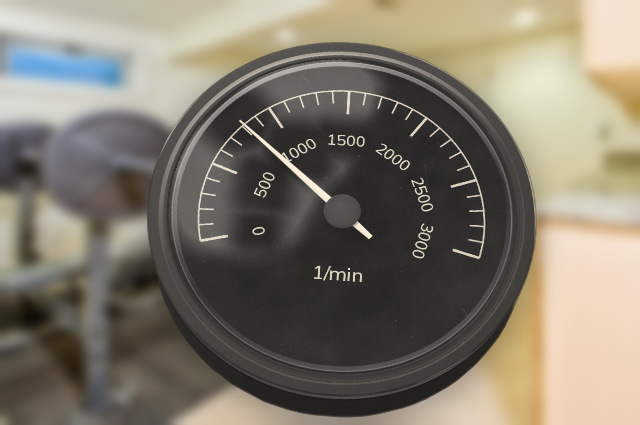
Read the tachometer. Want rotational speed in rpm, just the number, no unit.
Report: 800
